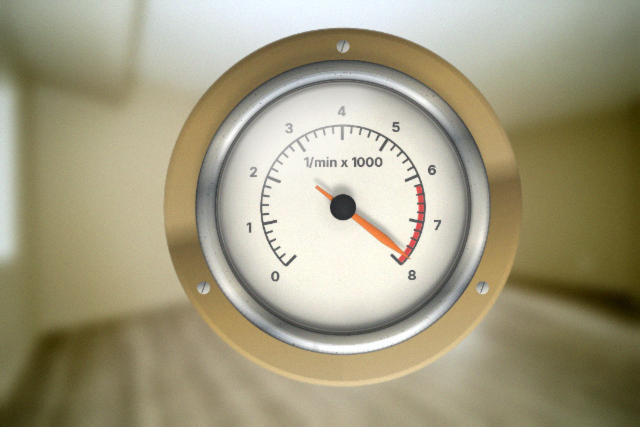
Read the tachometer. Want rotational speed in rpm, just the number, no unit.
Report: 7800
